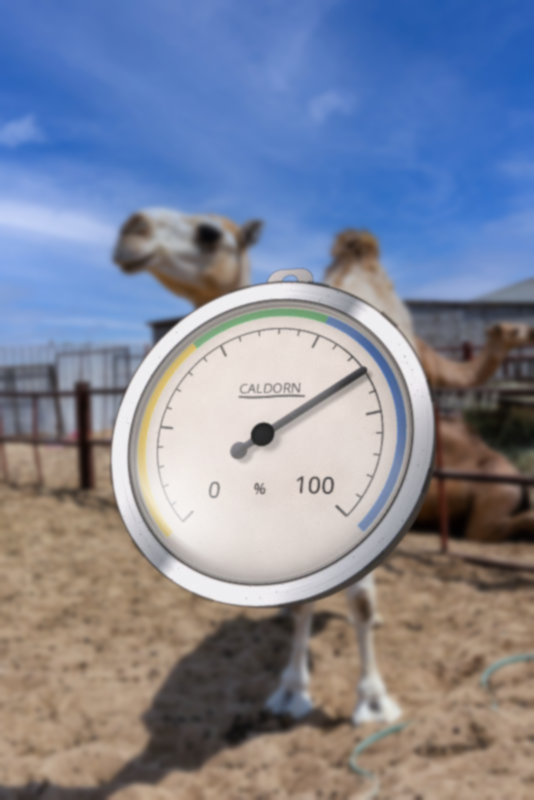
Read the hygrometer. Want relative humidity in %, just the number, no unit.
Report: 72
